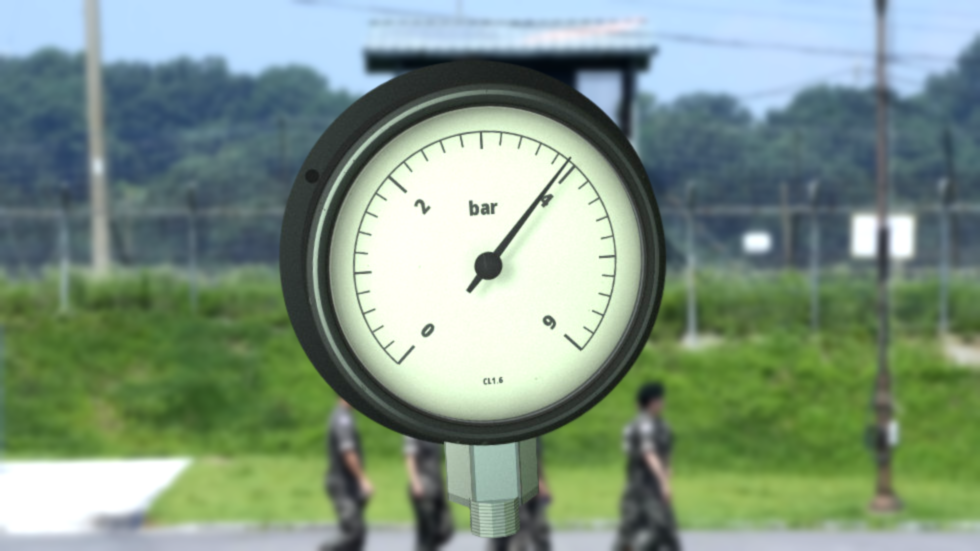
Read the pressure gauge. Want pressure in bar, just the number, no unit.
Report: 3.9
